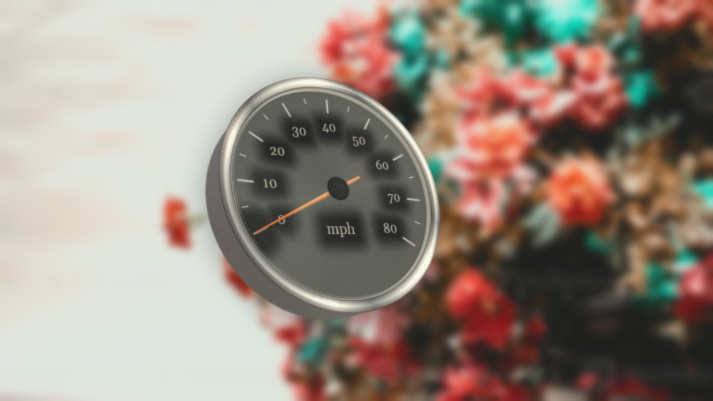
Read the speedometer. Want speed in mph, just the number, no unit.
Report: 0
